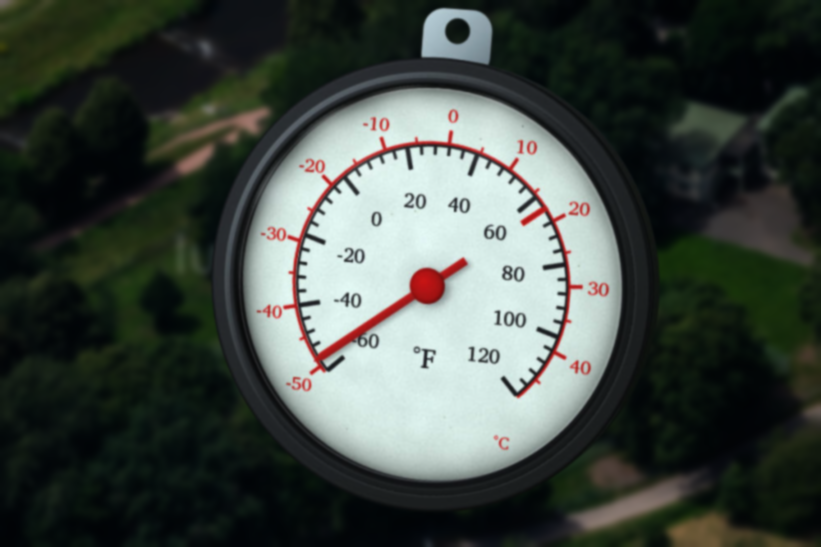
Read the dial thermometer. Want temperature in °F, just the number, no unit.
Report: -56
